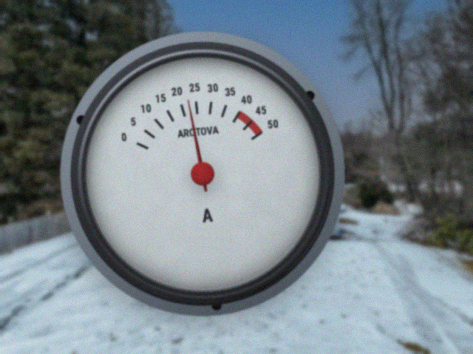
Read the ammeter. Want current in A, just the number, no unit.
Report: 22.5
